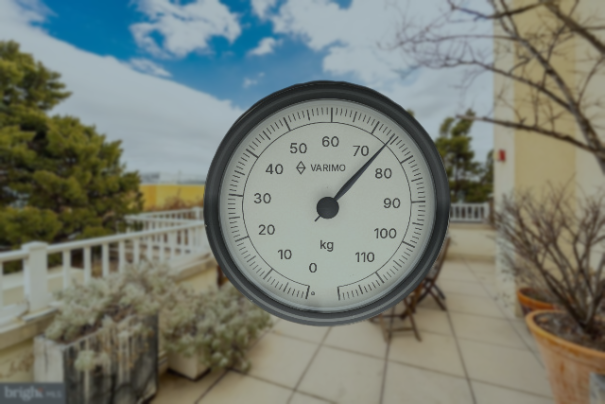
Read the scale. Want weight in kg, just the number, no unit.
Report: 74
